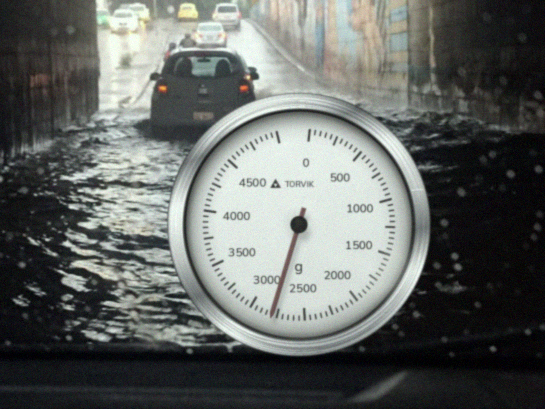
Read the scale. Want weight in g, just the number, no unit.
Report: 2800
